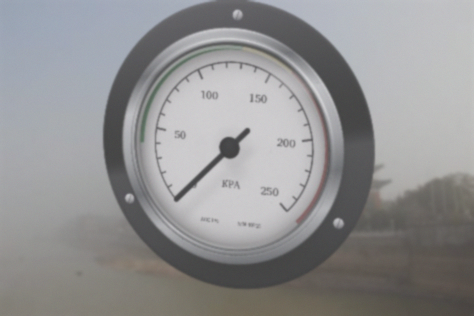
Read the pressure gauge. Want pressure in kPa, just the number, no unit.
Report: 0
